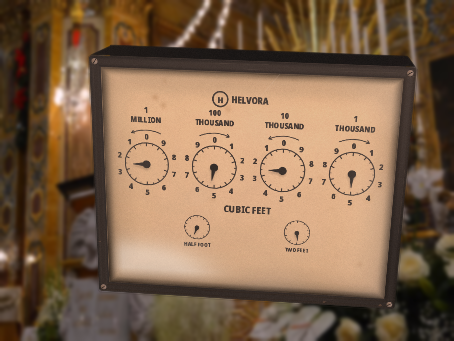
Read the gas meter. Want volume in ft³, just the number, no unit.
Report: 252500
